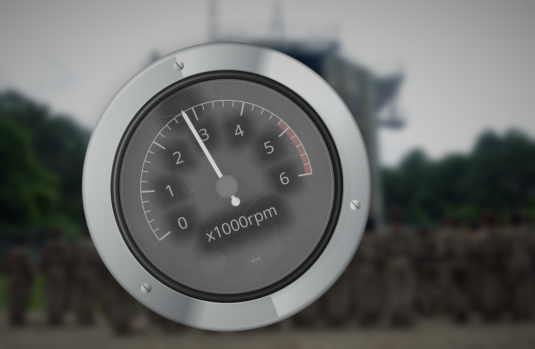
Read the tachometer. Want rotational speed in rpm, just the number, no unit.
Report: 2800
